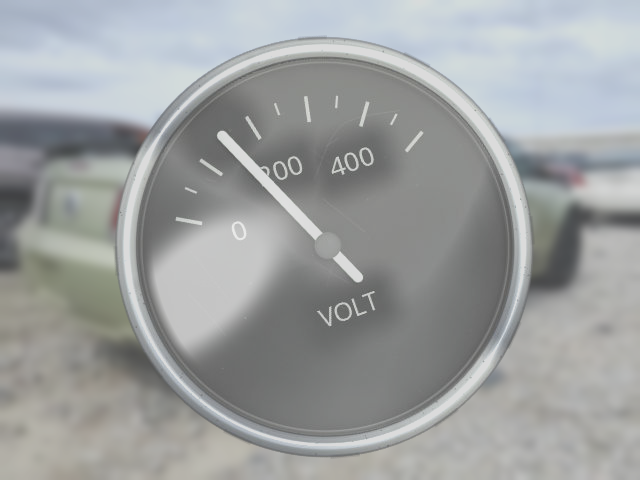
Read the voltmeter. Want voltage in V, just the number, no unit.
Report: 150
